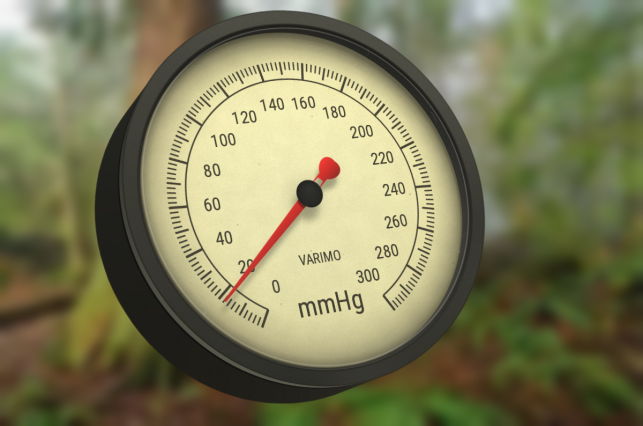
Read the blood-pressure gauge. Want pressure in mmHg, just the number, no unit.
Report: 18
